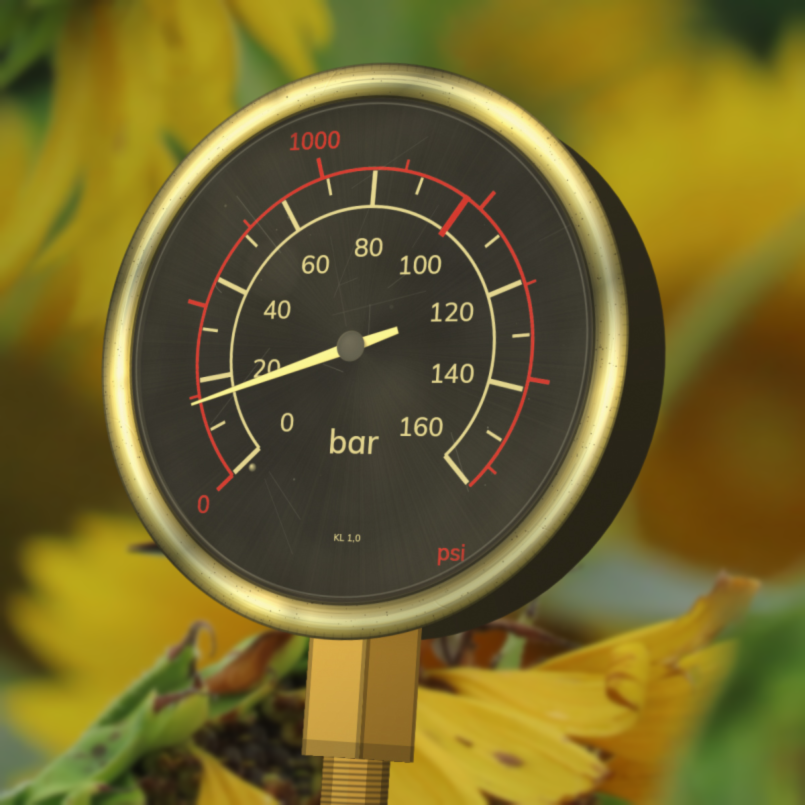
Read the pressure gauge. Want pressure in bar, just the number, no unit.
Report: 15
